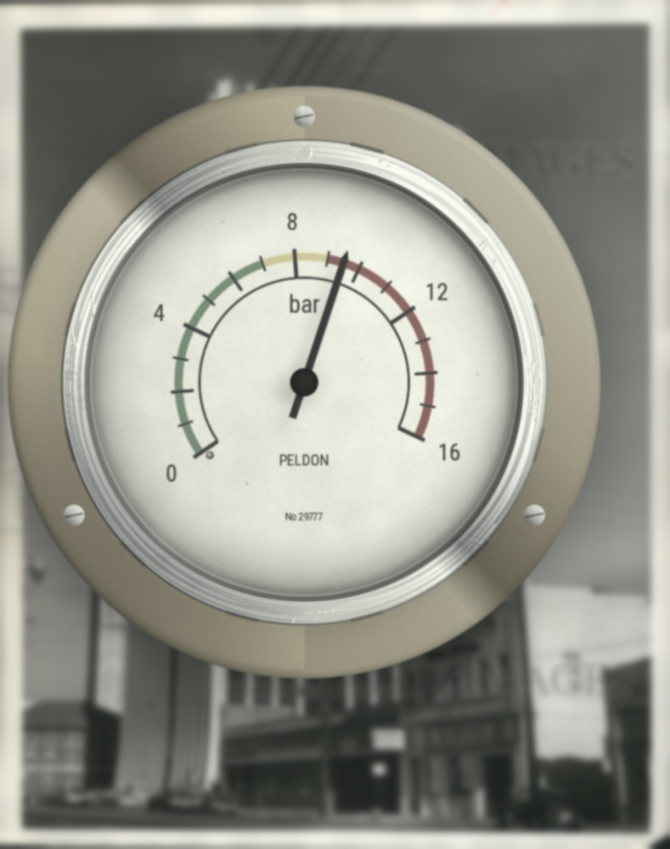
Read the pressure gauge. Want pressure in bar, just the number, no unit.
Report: 9.5
